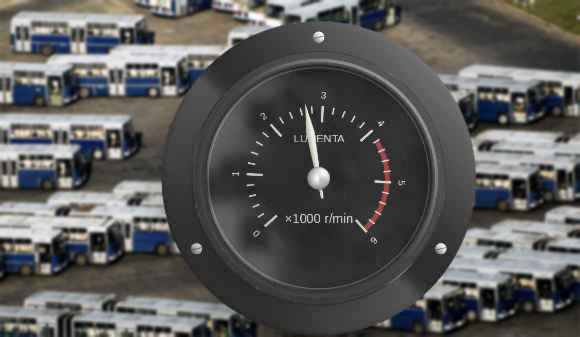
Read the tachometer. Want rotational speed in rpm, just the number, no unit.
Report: 2700
